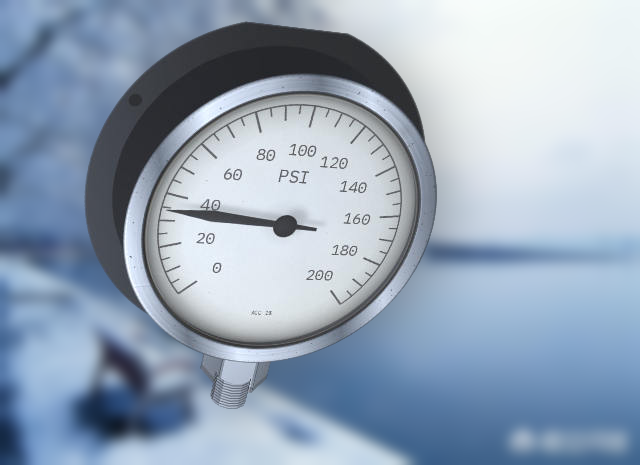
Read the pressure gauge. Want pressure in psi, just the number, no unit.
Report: 35
